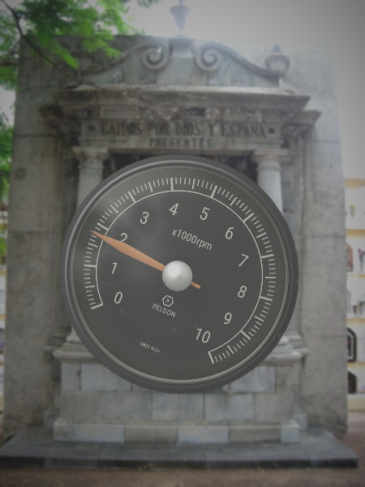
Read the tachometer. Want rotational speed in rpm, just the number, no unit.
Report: 1800
